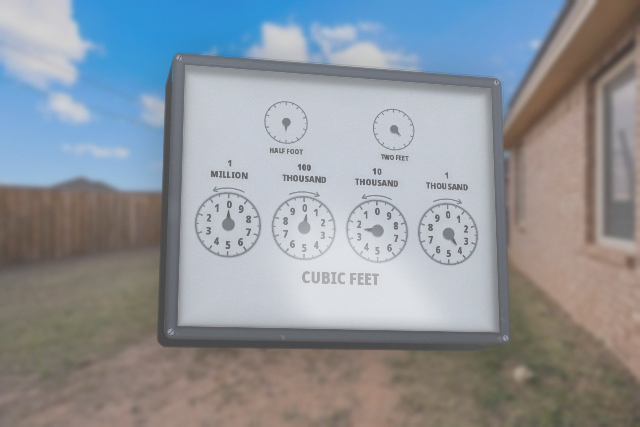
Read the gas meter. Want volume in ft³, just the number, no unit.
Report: 2400
